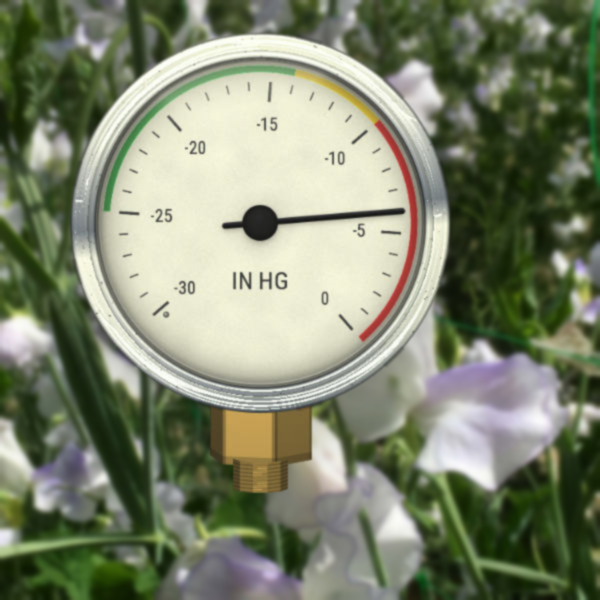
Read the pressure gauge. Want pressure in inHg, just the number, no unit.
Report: -6
